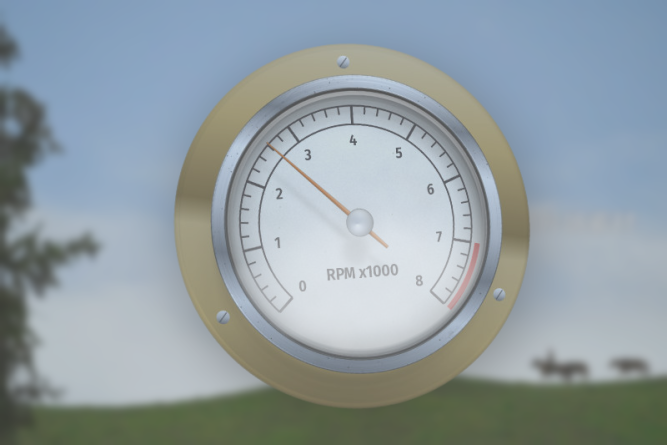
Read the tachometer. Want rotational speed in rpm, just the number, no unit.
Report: 2600
